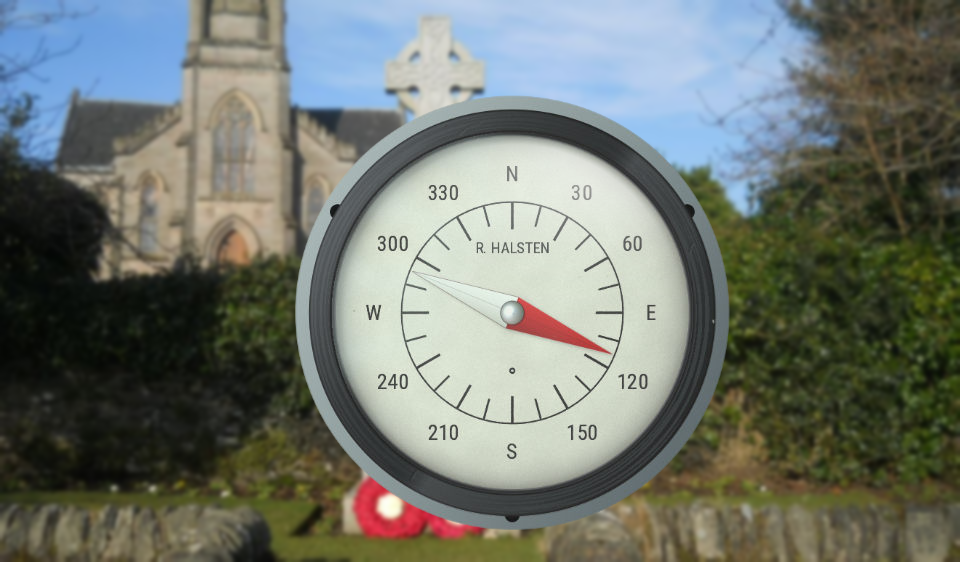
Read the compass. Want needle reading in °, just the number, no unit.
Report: 112.5
